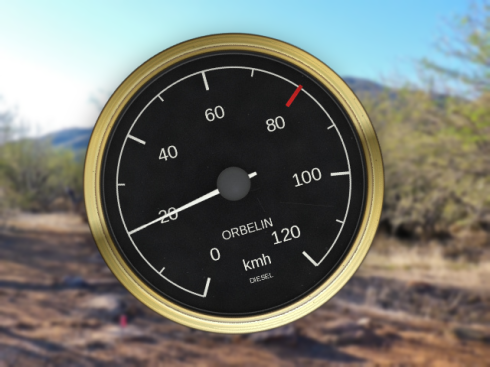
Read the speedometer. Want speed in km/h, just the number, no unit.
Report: 20
